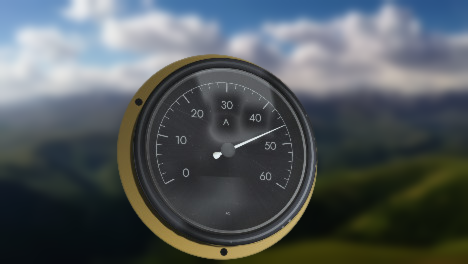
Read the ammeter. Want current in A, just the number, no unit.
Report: 46
